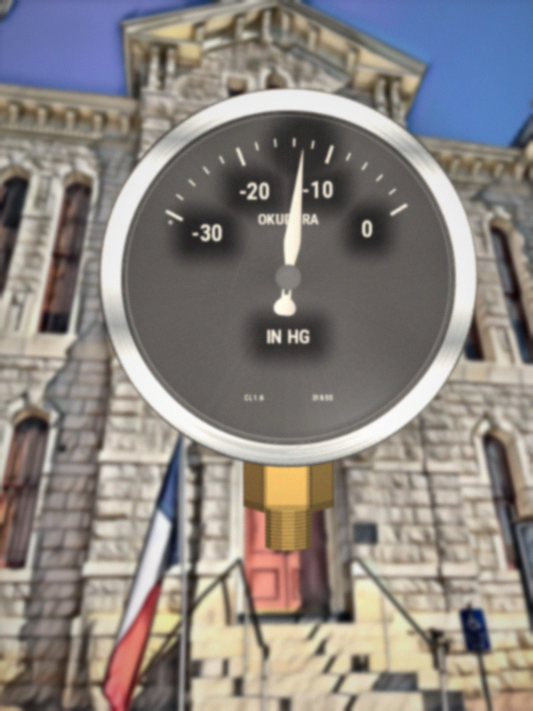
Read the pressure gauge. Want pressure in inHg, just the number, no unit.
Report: -13
